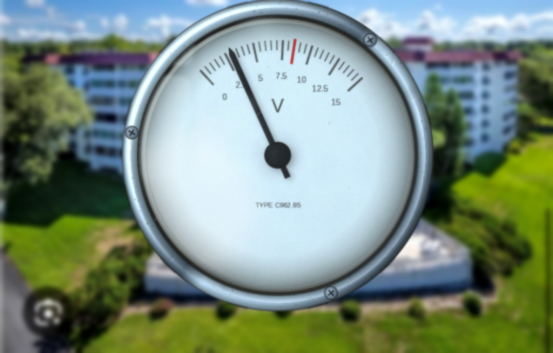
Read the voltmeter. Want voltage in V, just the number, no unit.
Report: 3
